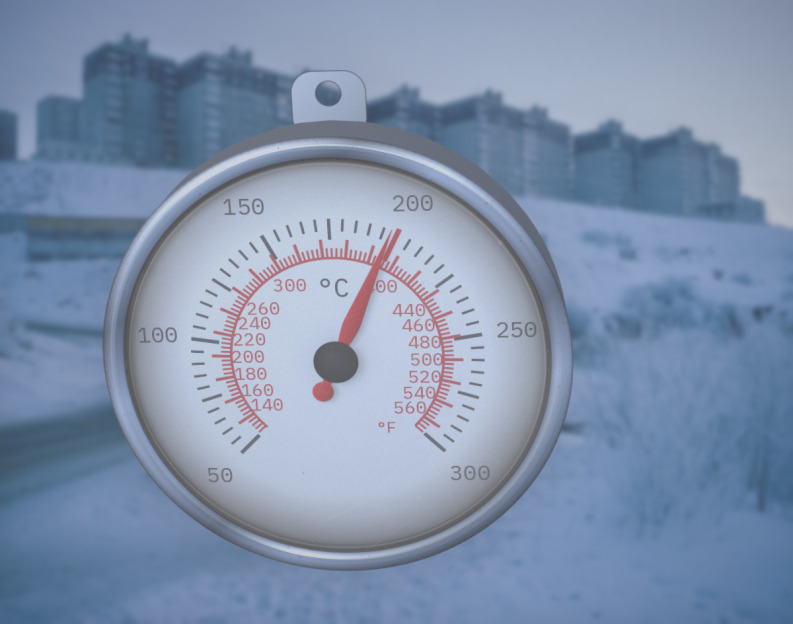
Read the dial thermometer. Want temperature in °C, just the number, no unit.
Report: 197.5
